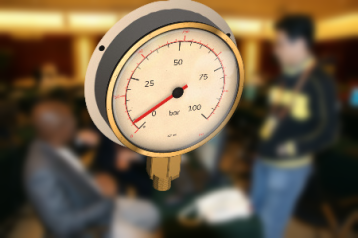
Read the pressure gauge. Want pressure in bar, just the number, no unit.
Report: 5
